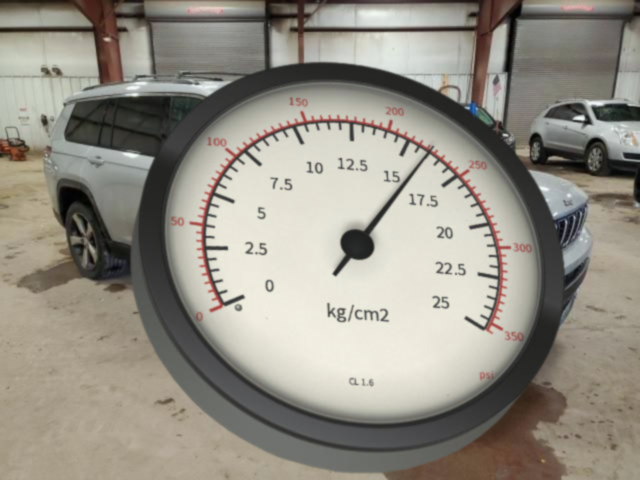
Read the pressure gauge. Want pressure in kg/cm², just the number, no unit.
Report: 16
